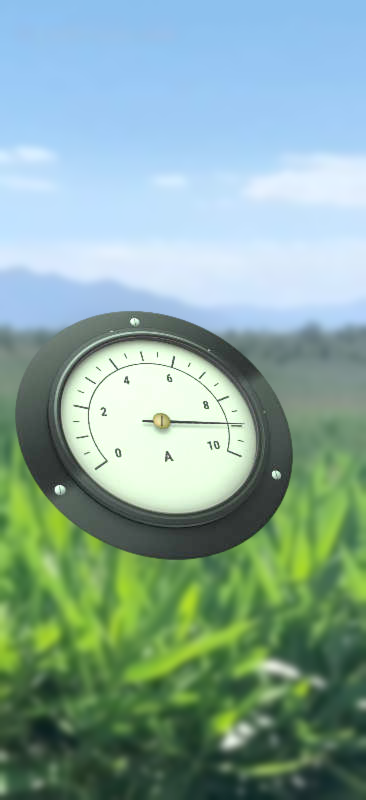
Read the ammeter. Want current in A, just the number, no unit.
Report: 9
